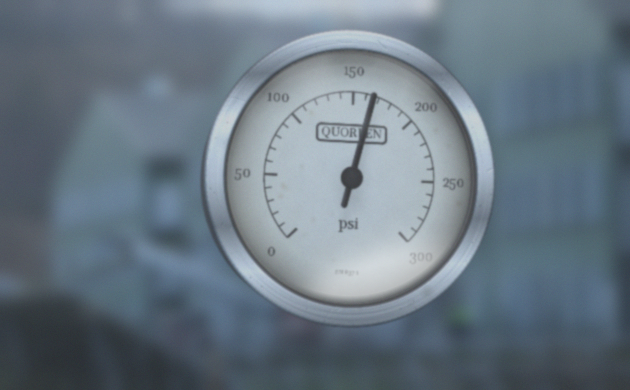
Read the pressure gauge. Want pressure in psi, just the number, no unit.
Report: 165
